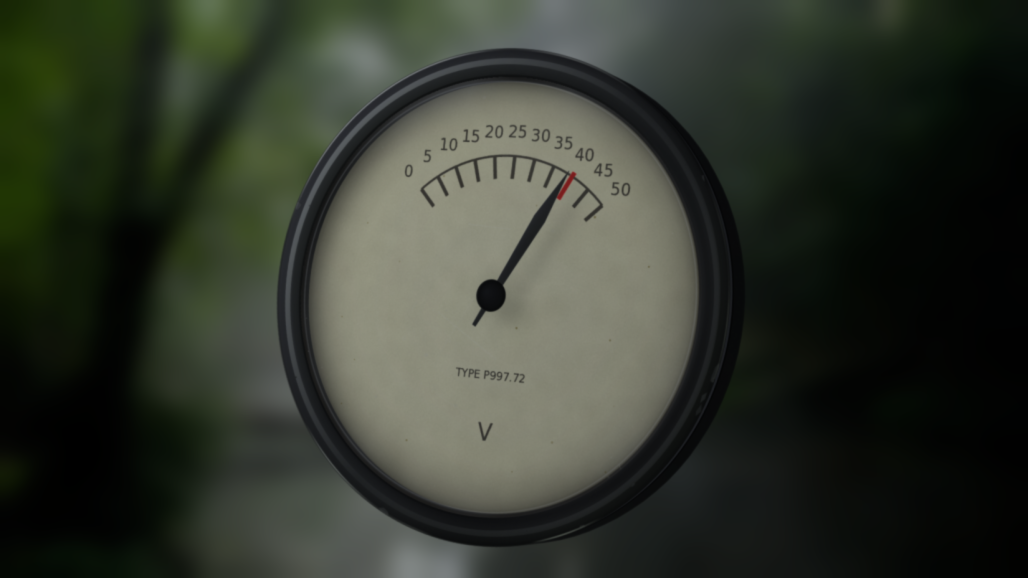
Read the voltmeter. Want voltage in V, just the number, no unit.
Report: 40
